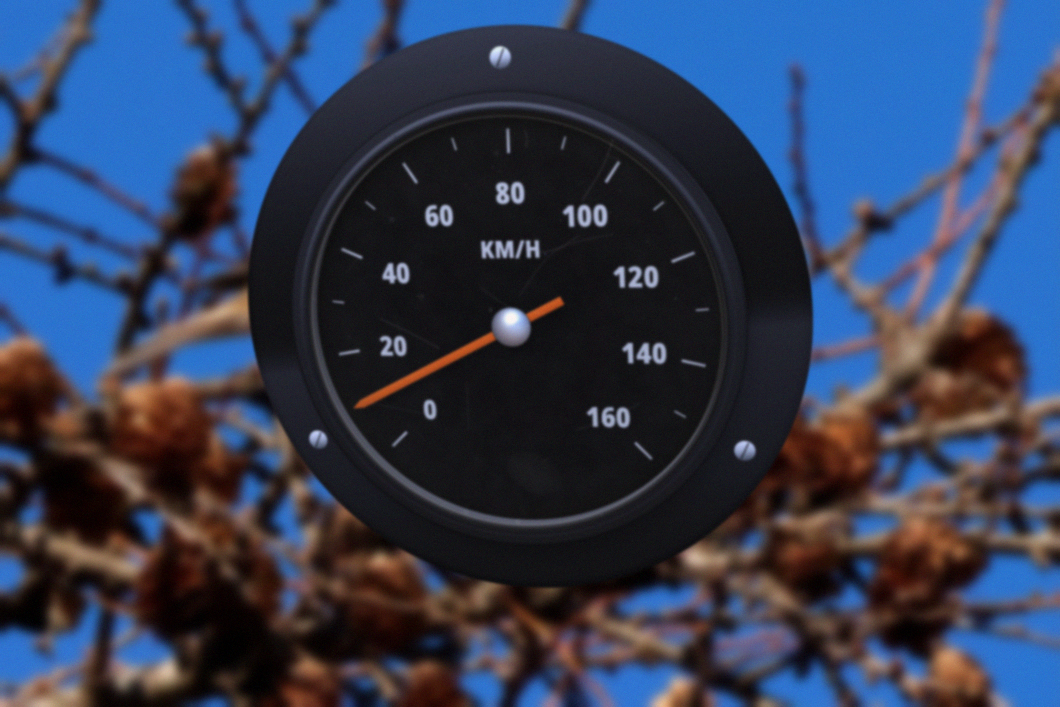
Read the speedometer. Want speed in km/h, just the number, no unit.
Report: 10
